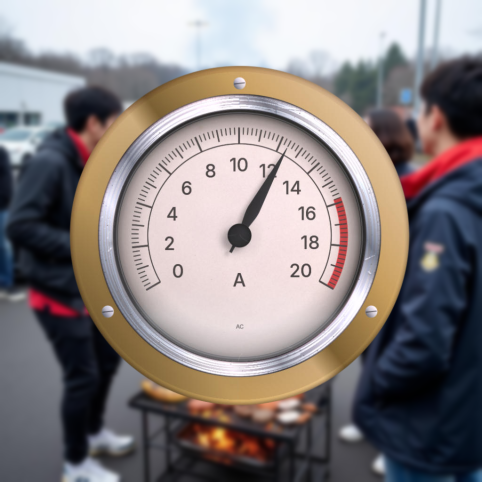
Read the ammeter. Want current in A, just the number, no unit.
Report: 12.4
